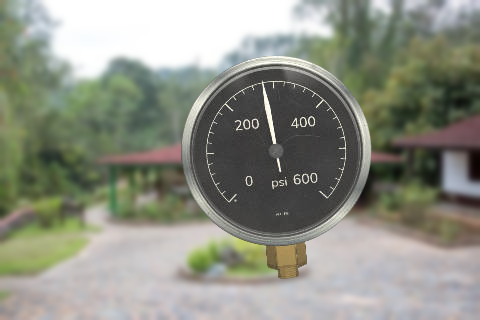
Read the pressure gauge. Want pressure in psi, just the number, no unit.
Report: 280
